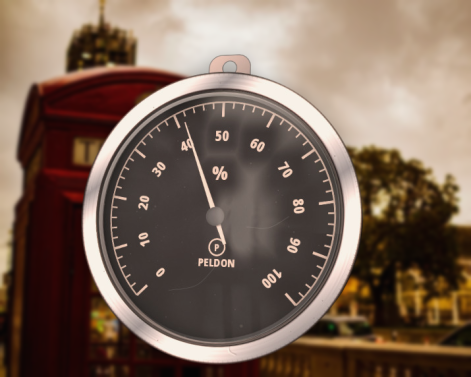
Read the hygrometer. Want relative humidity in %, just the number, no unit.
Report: 42
